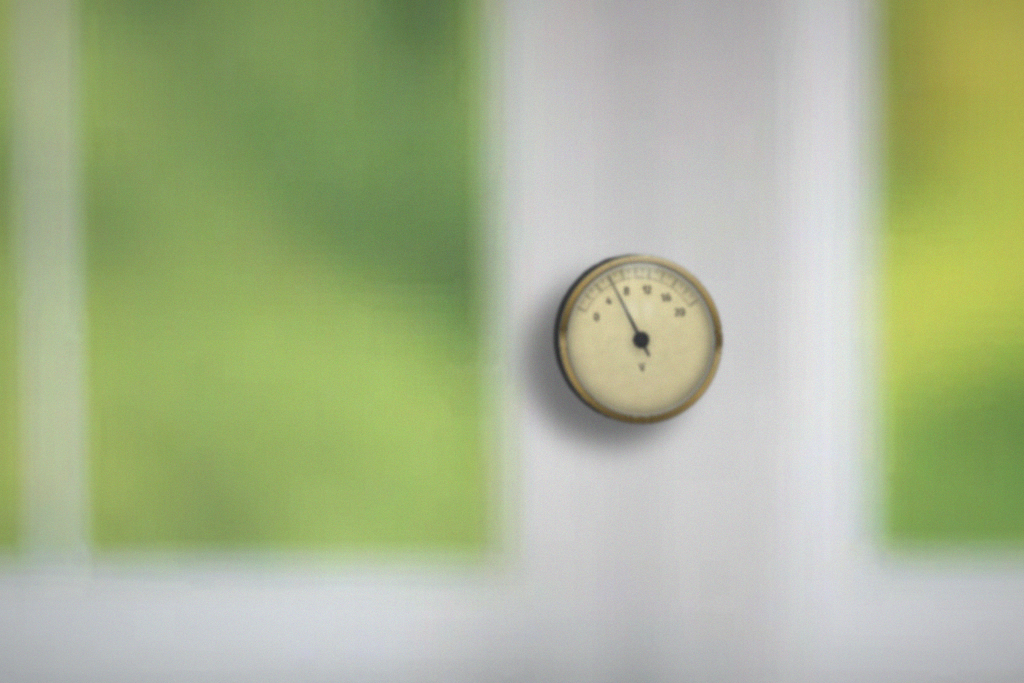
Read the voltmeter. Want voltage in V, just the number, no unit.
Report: 6
